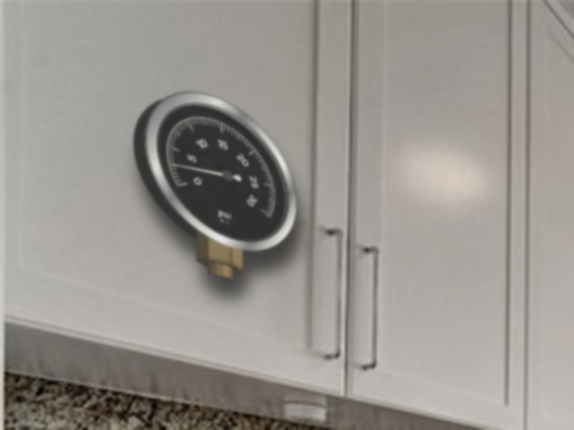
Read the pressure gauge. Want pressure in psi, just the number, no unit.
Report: 2.5
